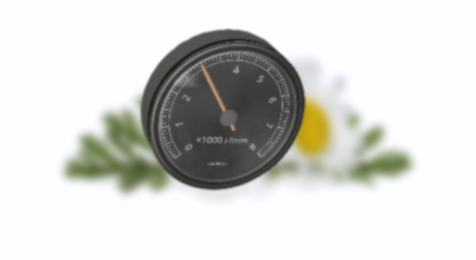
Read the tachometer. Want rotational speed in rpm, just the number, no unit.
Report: 3000
